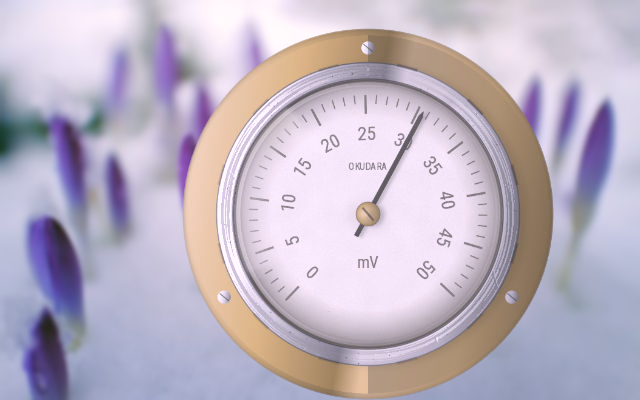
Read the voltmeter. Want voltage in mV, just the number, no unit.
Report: 30.5
